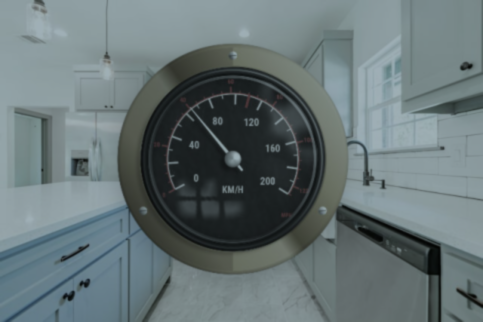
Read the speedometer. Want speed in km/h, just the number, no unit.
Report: 65
